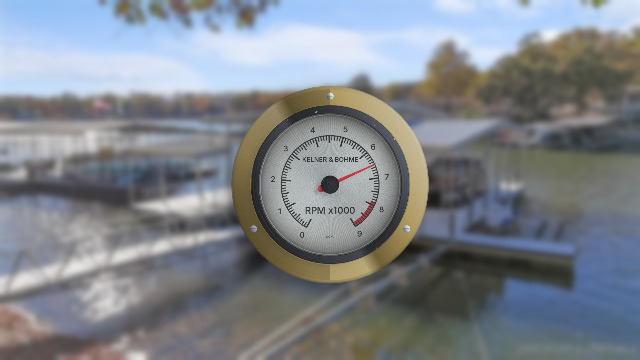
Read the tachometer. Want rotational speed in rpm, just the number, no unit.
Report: 6500
